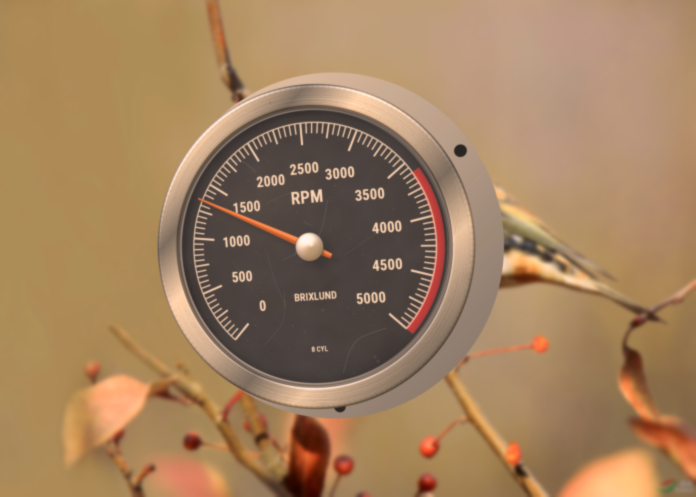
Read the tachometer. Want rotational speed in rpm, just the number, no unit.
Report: 1350
